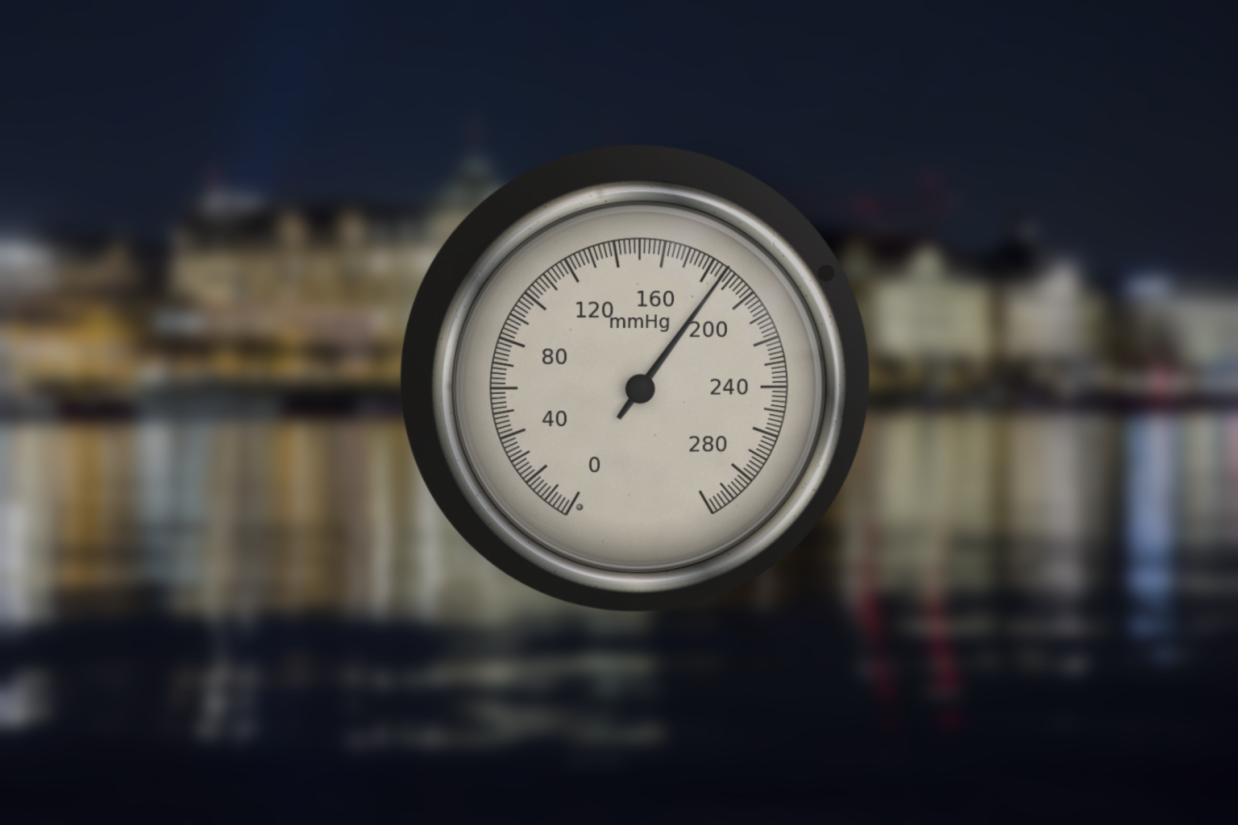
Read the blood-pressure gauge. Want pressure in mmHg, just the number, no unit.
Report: 186
